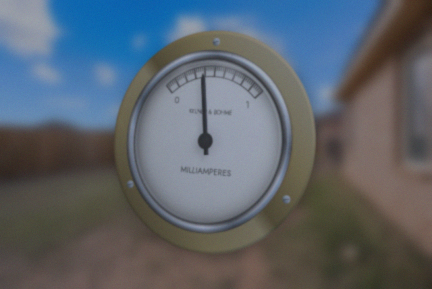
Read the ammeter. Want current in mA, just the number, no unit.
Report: 0.4
